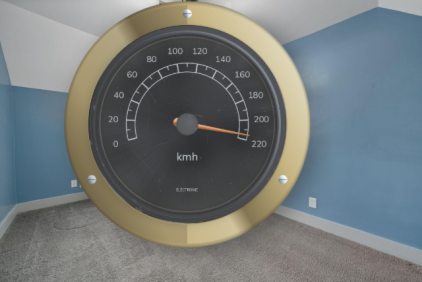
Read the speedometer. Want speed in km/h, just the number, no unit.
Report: 215
